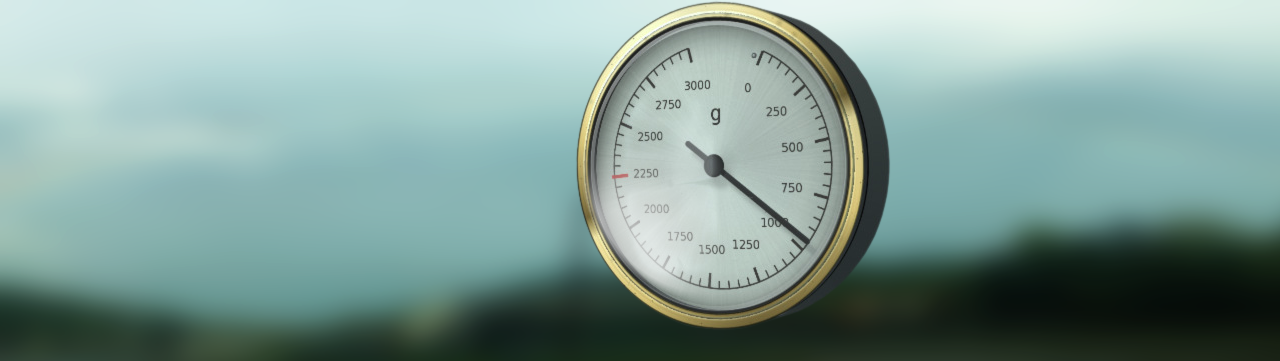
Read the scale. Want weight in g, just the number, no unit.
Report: 950
